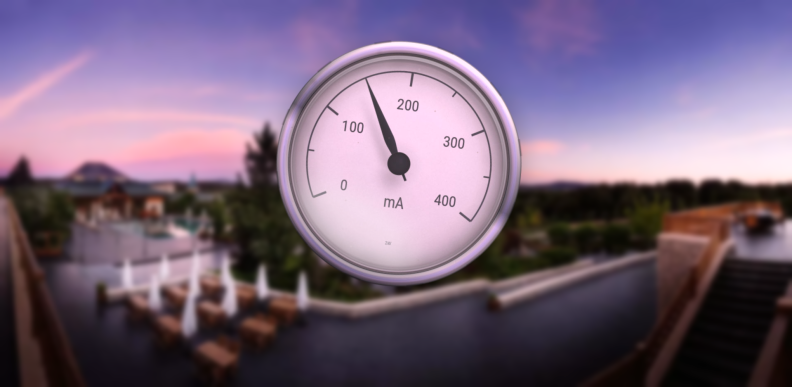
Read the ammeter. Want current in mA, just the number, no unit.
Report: 150
